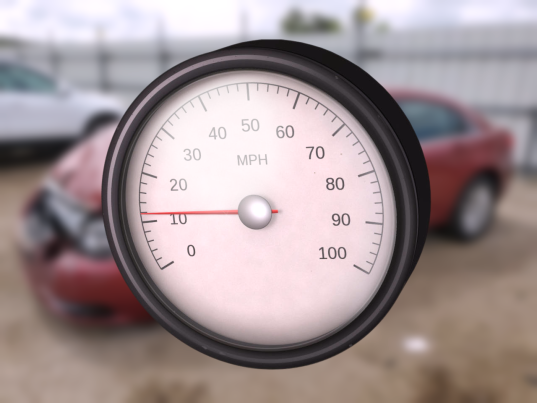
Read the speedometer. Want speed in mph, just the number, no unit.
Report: 12
